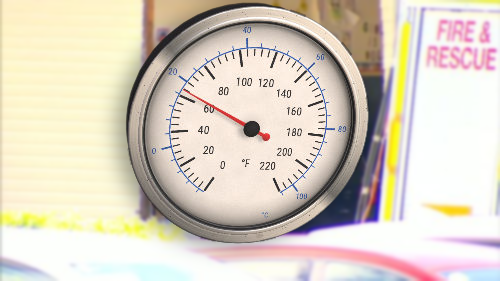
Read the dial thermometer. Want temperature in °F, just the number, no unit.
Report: 64
